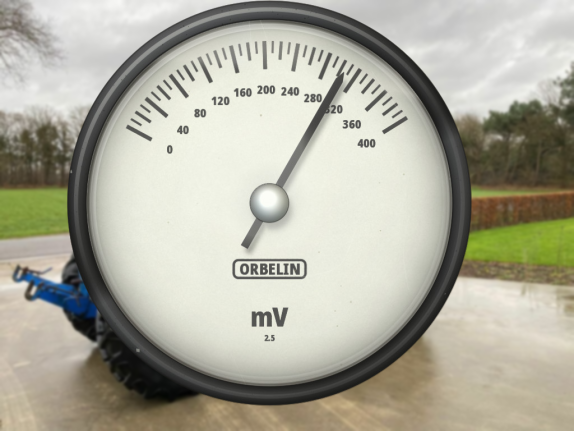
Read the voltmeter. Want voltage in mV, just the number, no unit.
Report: 305
